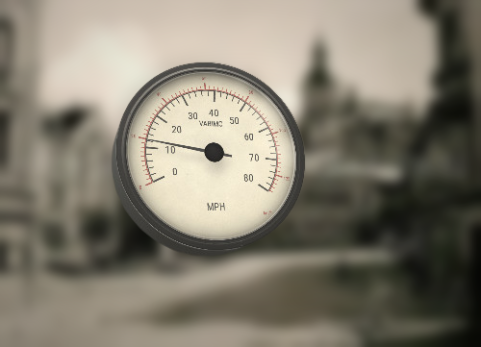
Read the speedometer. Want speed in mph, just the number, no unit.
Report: 12
